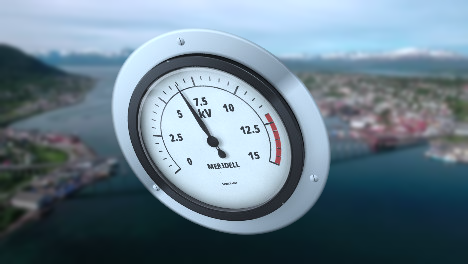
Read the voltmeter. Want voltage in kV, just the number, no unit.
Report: 6.5
